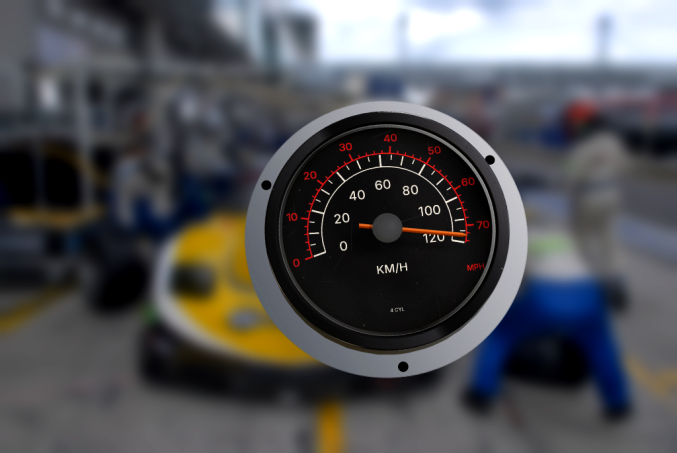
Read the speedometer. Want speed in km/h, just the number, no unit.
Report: 117.5
